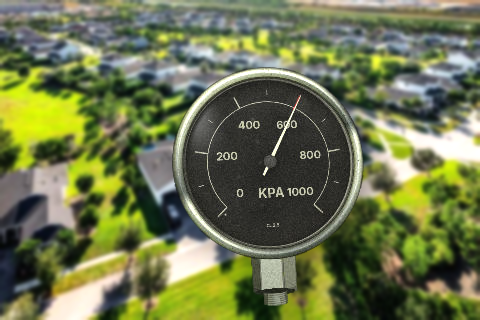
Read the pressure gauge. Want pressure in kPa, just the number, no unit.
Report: 600
